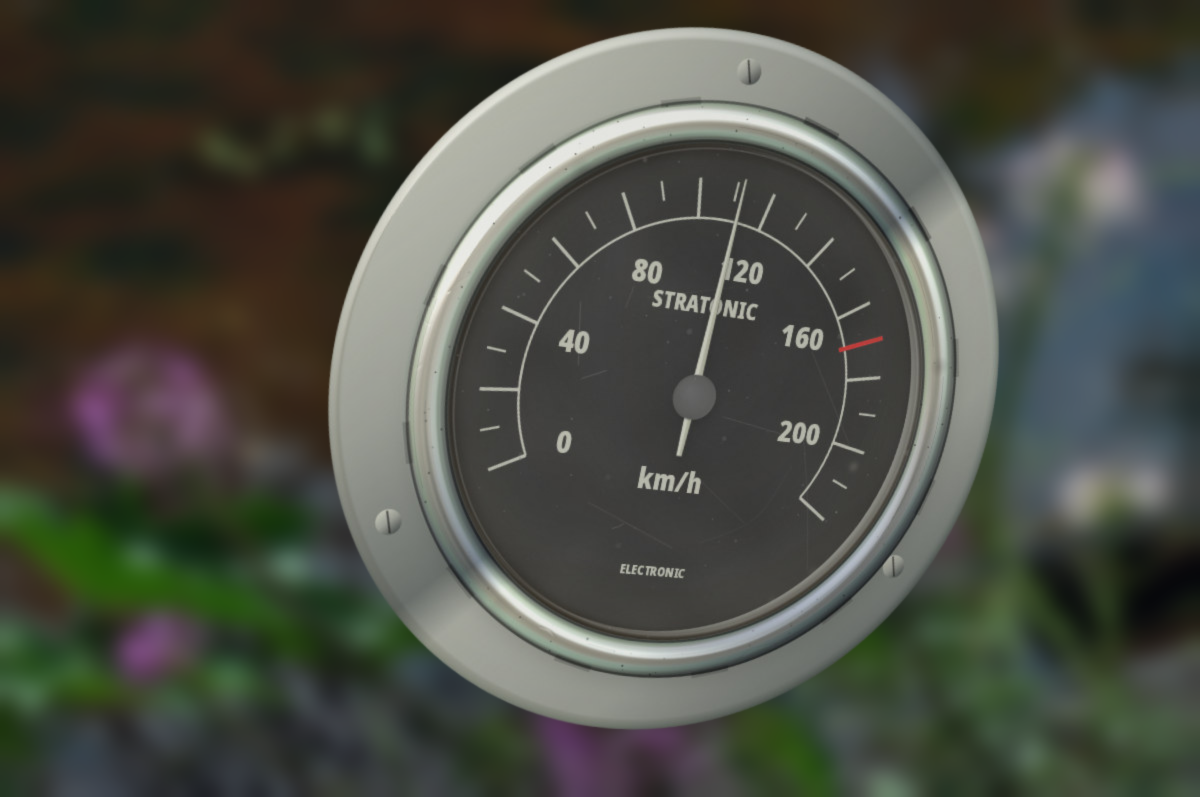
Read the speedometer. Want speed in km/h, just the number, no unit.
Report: 110
